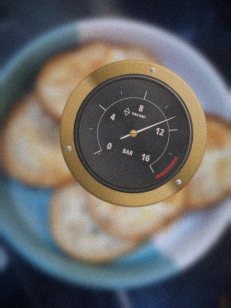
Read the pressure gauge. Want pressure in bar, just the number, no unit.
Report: 11
